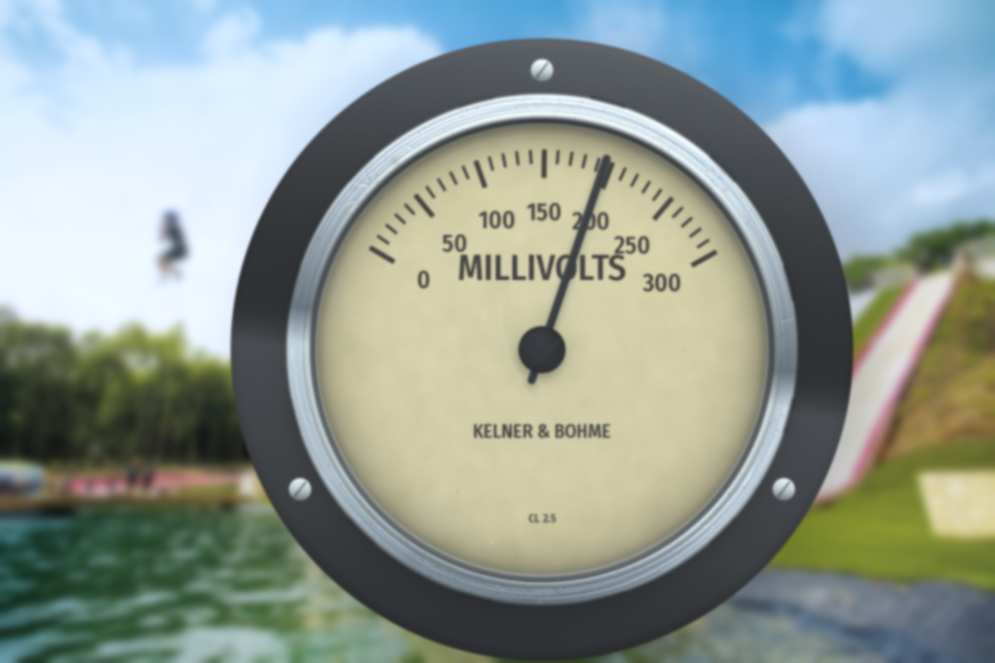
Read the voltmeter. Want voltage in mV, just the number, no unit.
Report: 195
